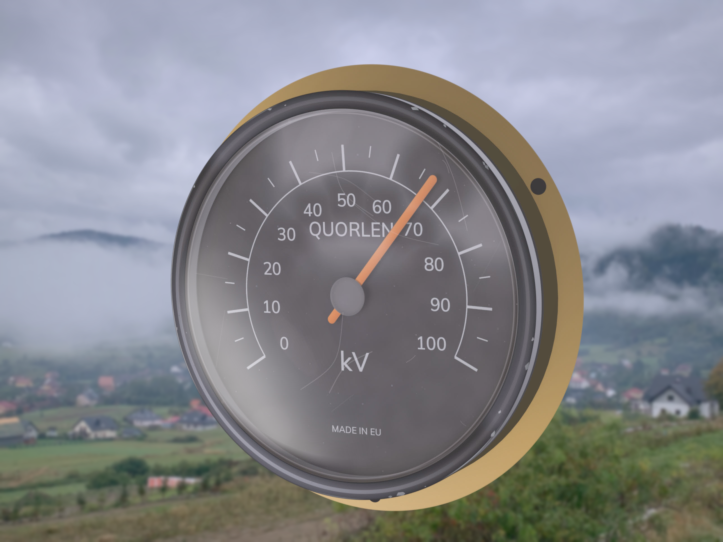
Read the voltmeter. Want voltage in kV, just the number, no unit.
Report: 67.5
